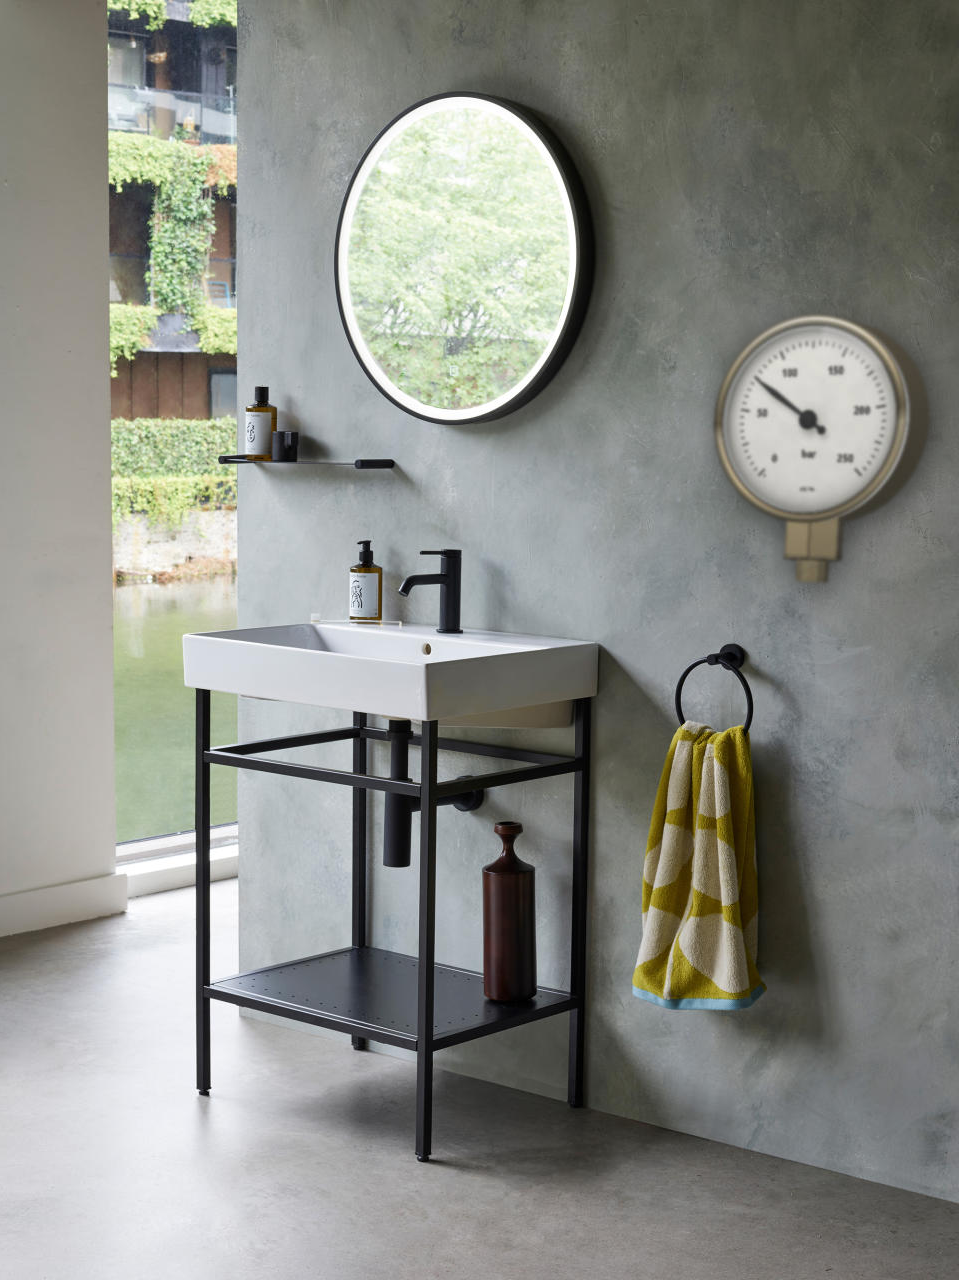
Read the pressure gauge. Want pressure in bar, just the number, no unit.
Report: 75
